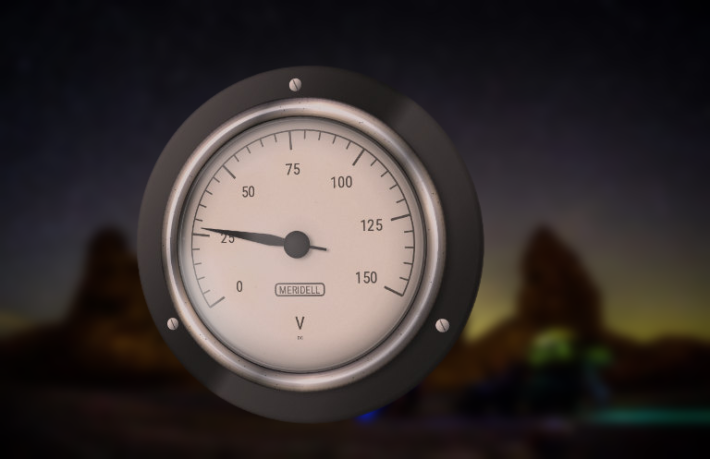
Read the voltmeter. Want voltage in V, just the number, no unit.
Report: 27.5
